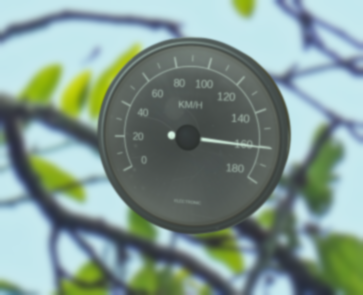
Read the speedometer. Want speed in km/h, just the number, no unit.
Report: 160
